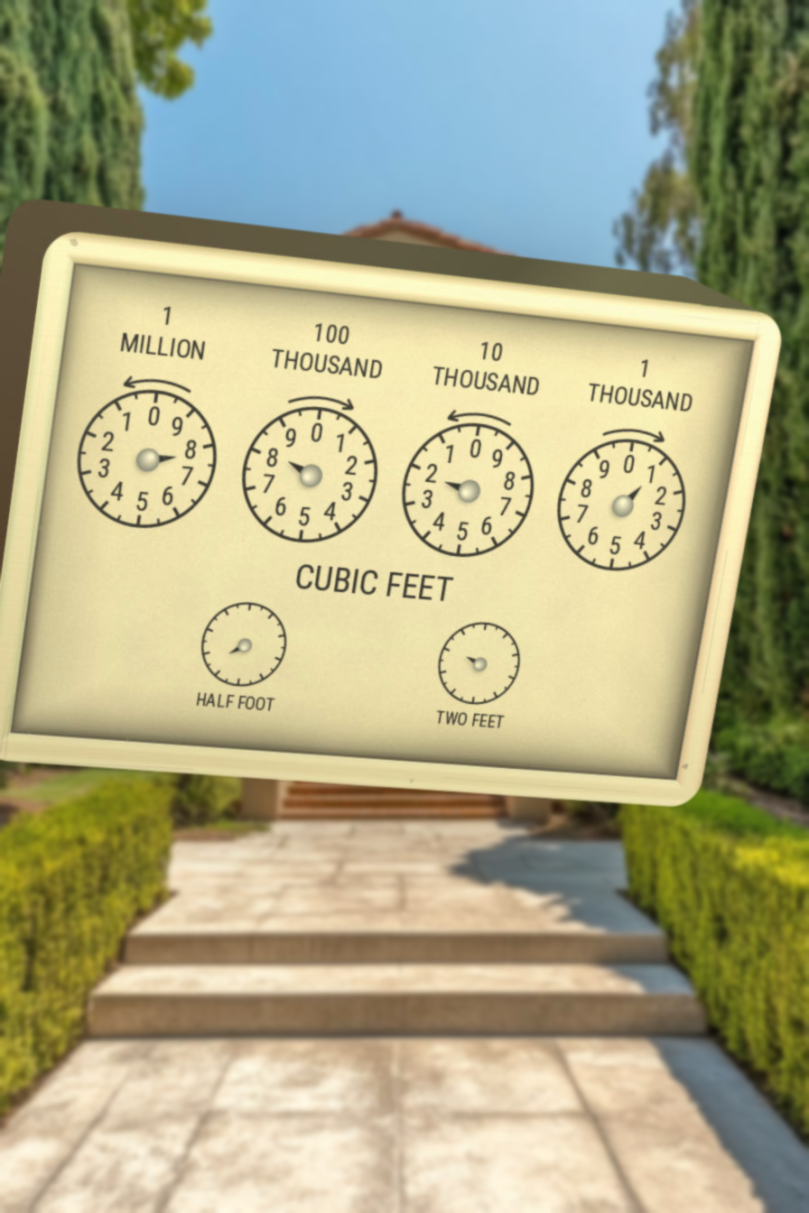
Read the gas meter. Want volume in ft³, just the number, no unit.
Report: 782100
